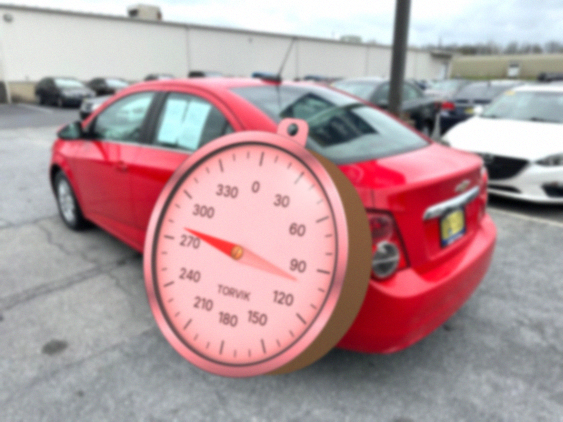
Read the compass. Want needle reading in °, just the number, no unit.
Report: 280
